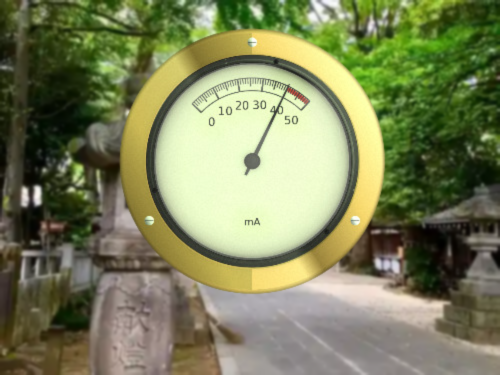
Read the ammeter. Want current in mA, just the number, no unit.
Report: 40
